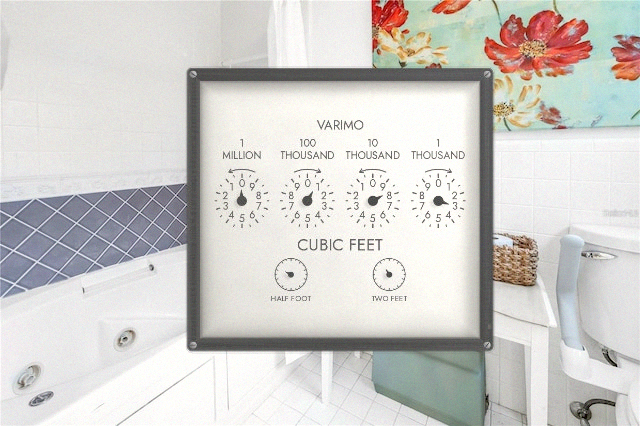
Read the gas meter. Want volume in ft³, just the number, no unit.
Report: 8300
